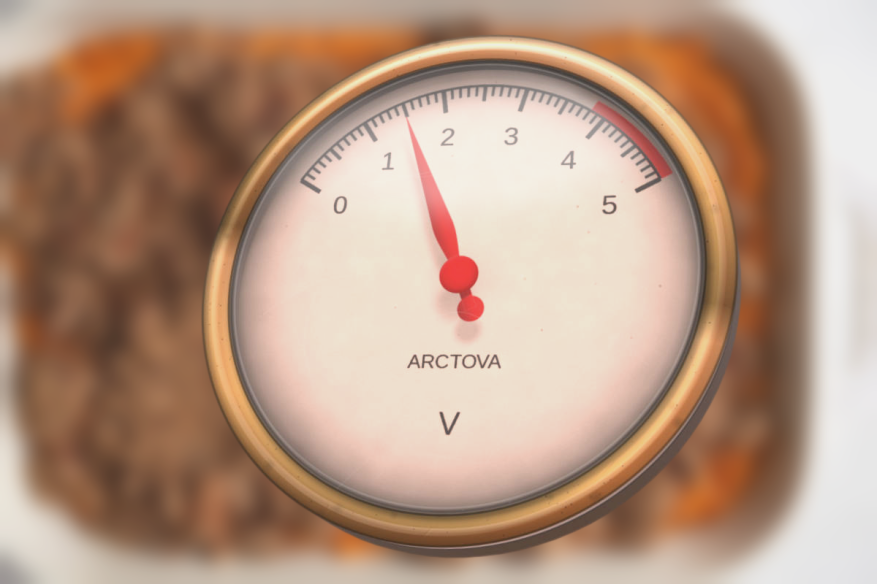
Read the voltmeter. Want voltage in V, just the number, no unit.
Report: 1.5
